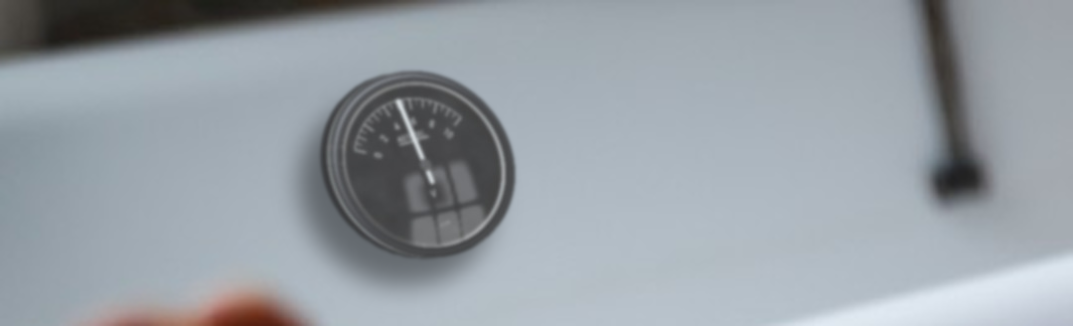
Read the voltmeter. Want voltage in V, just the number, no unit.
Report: 5
